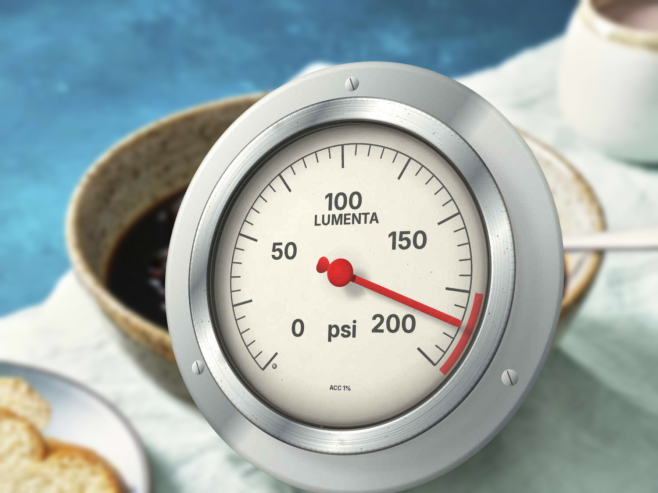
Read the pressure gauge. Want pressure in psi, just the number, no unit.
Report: 185
